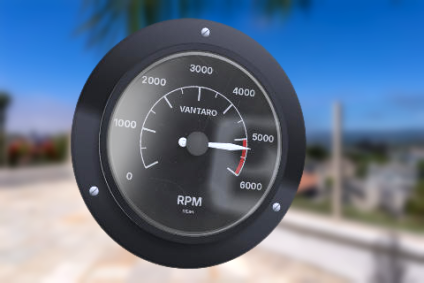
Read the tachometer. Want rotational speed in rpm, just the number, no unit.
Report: 5250
